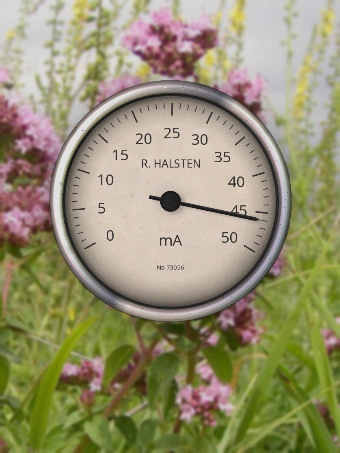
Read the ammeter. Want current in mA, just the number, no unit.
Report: 46
